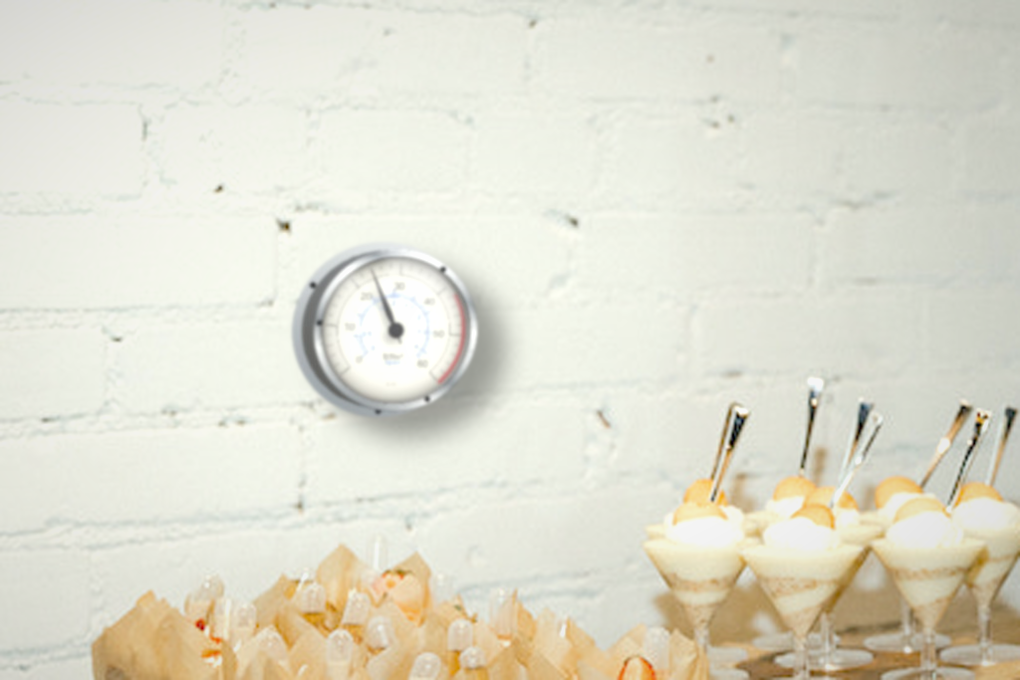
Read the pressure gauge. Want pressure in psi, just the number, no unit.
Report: 24
